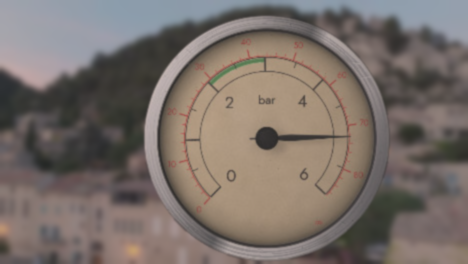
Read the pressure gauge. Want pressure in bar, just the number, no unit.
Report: 5
